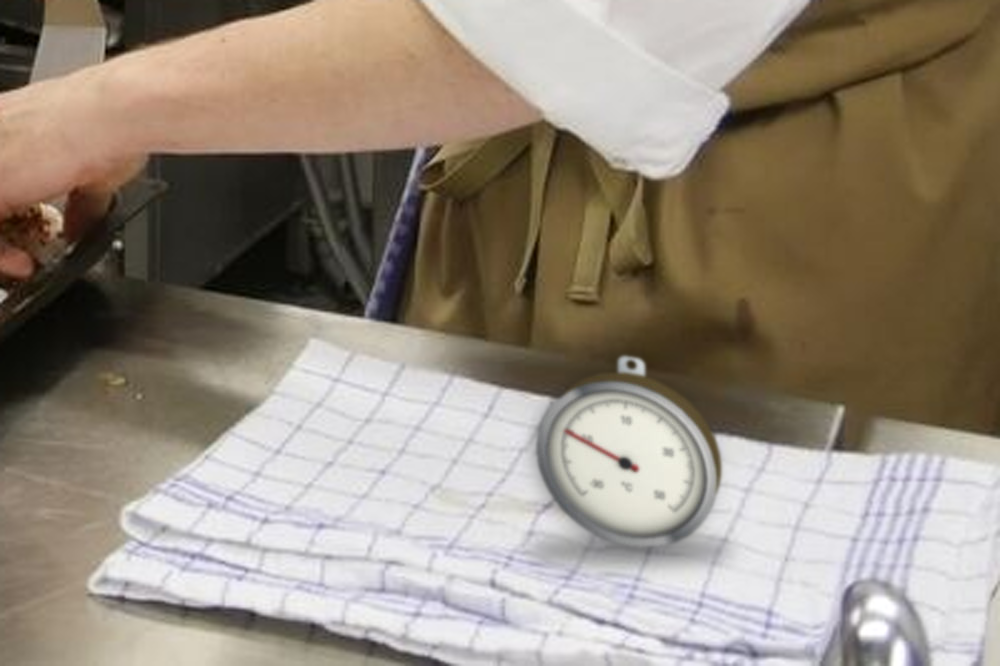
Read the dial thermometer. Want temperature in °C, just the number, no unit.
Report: -10
